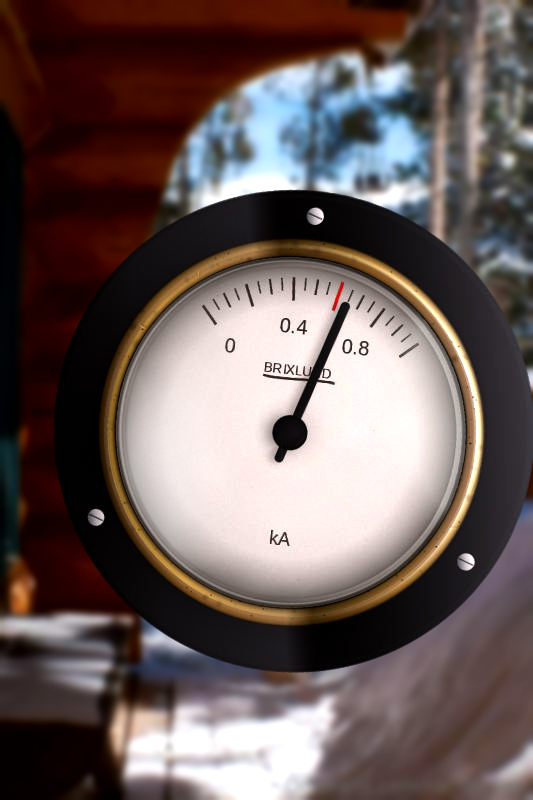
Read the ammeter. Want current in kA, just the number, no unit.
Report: 0.65
